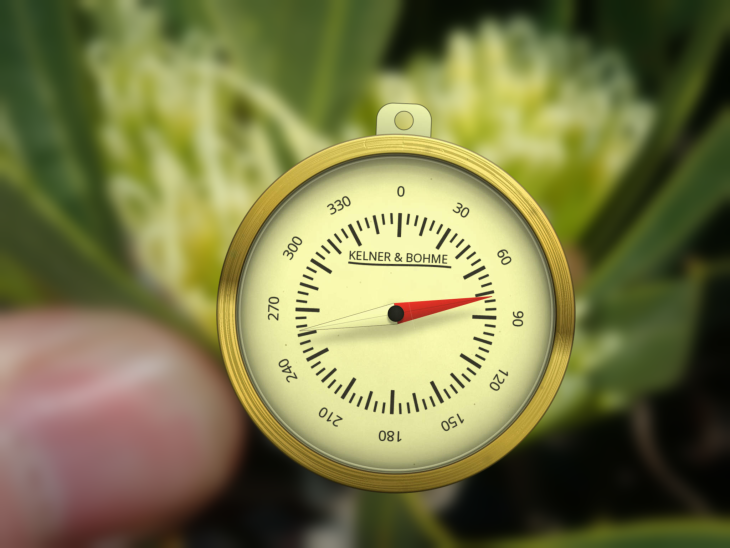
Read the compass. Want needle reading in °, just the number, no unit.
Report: 77.5
